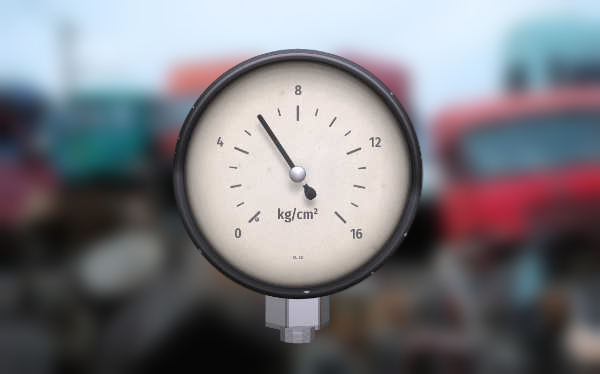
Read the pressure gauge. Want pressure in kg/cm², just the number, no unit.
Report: 6
